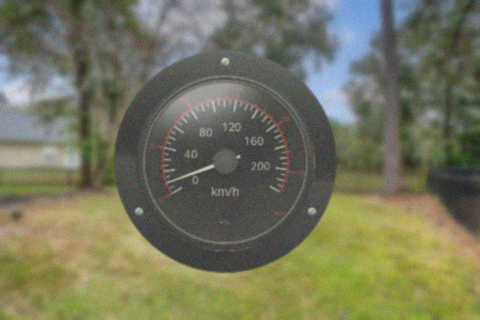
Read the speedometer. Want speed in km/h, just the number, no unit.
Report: 10
